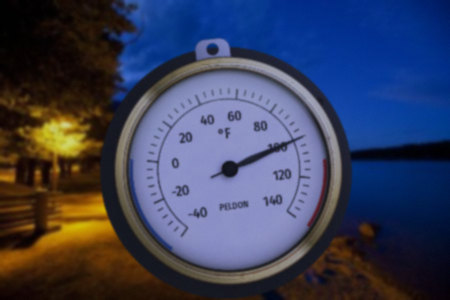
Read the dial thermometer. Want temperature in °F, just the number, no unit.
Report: 100
